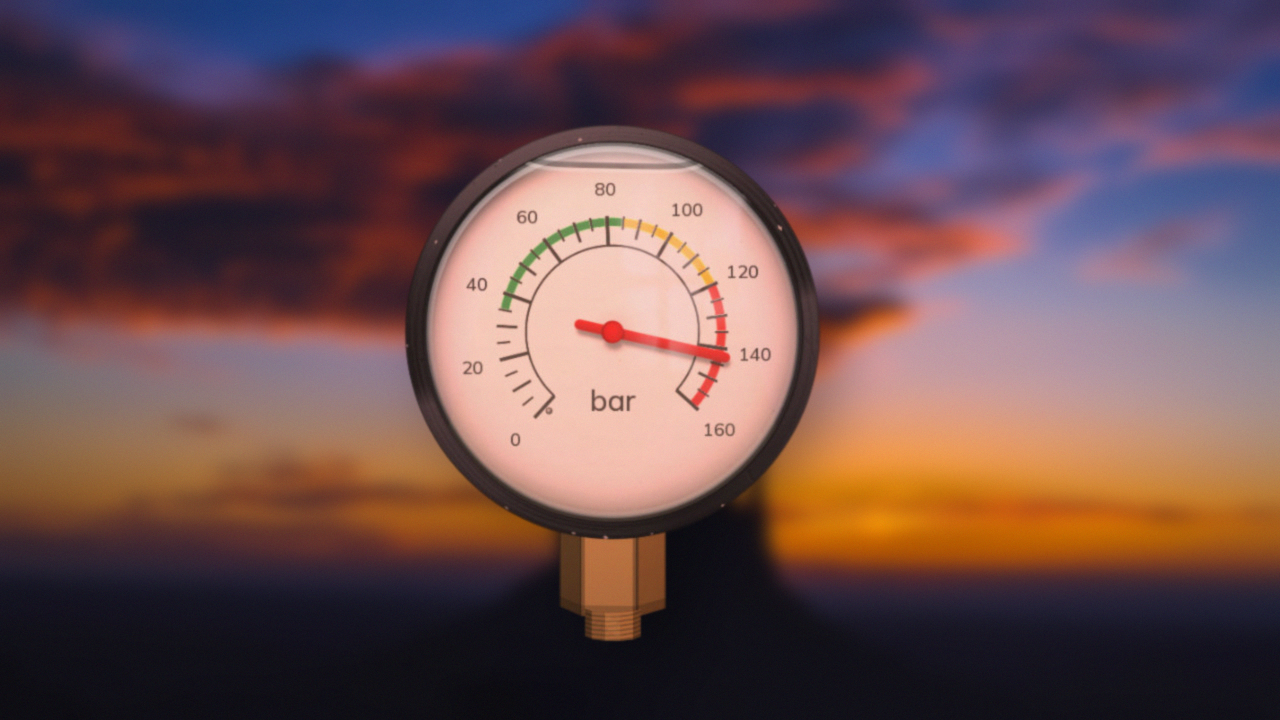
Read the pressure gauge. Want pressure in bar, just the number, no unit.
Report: 142.5
